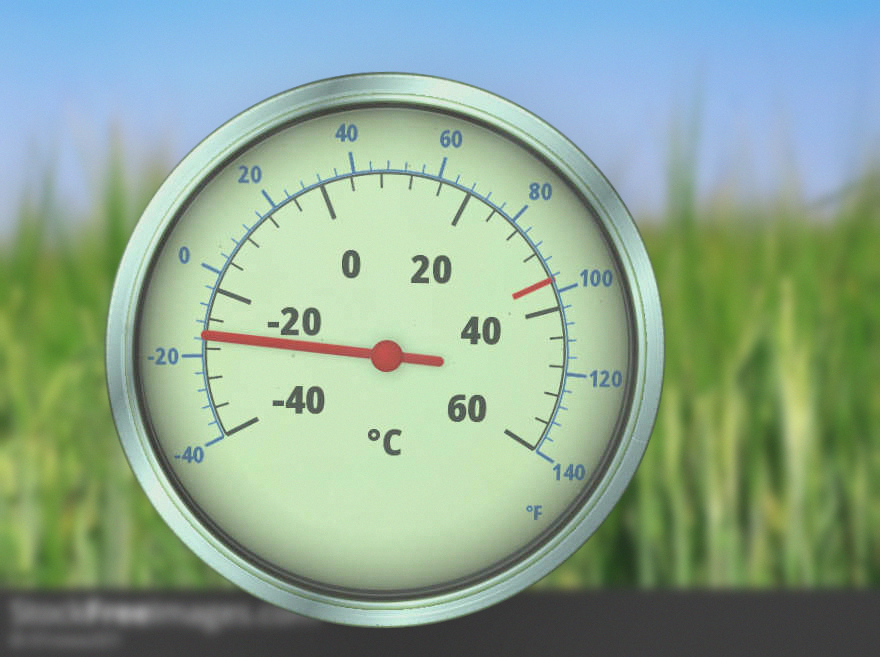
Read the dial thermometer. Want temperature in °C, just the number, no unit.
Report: -26
